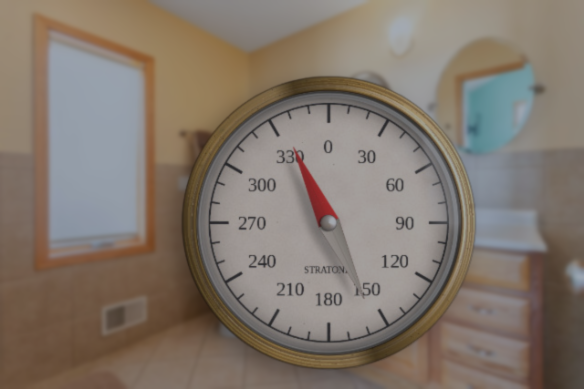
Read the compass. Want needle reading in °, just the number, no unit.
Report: 335
